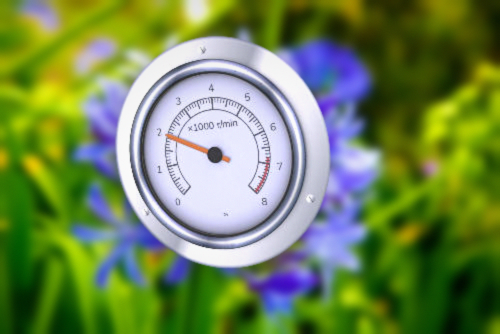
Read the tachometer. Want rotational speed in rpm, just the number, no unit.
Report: 2000
